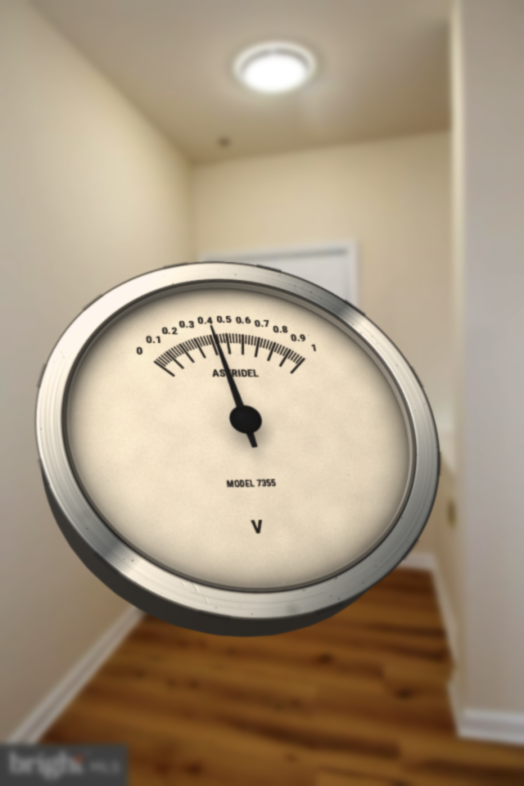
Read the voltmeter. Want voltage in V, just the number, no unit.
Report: 0.4
